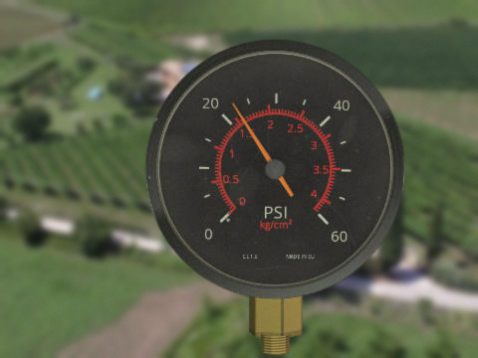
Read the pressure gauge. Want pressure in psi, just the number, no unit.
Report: 22.5
